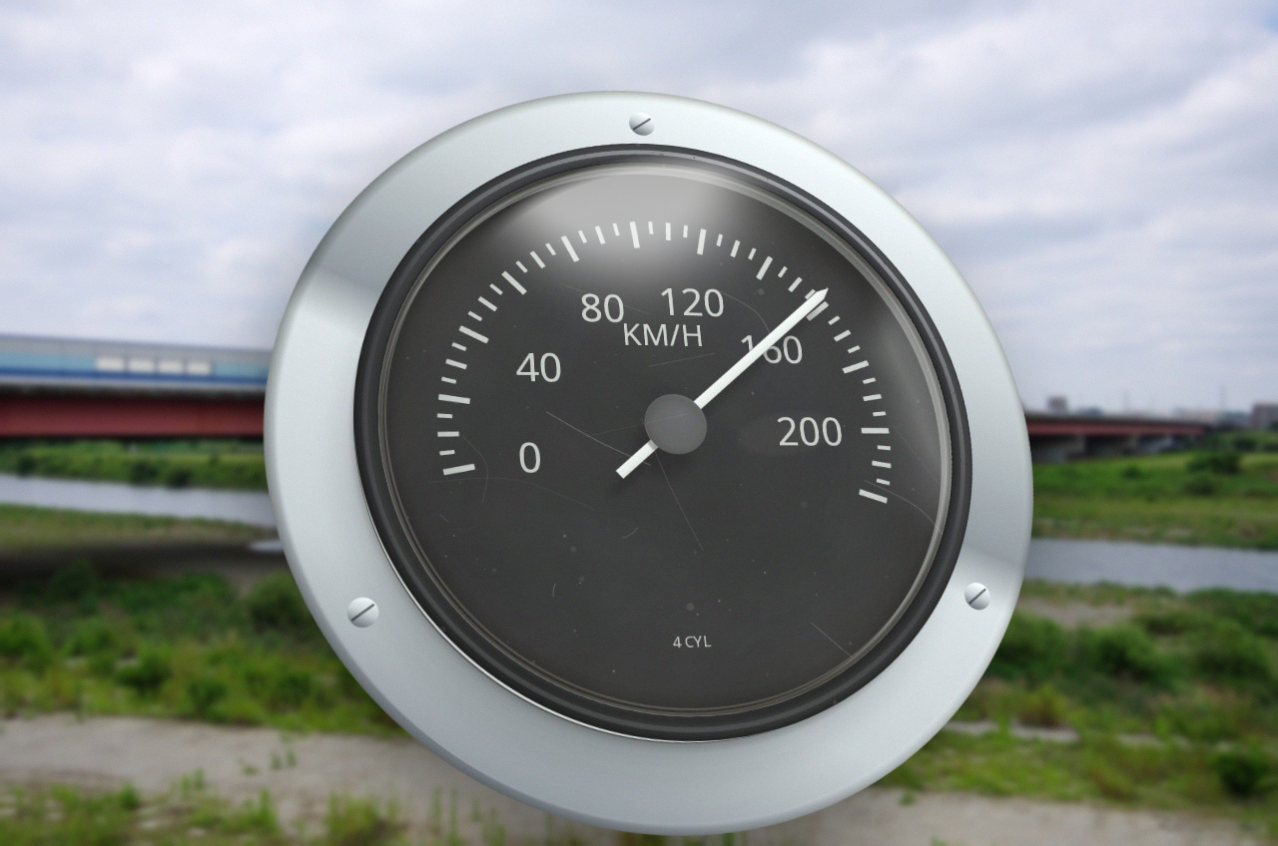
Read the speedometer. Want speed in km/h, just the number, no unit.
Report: 157.5
